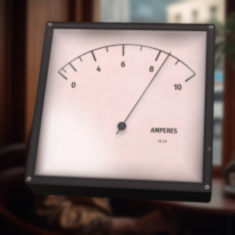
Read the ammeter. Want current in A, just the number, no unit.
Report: 8.5
